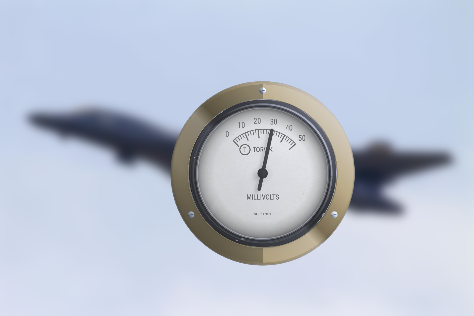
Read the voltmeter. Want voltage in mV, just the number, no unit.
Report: 30
